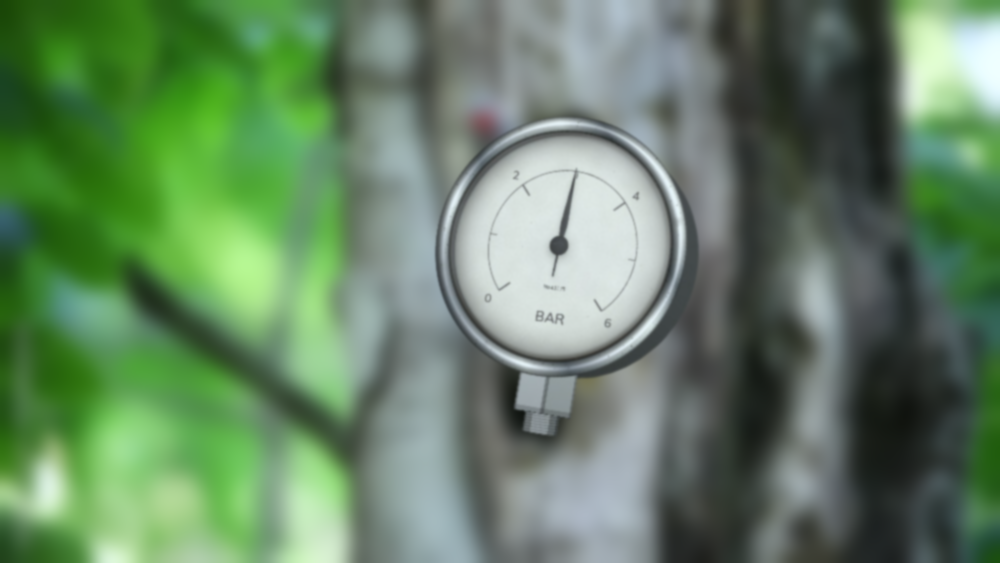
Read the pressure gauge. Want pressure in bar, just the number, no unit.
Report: 3
